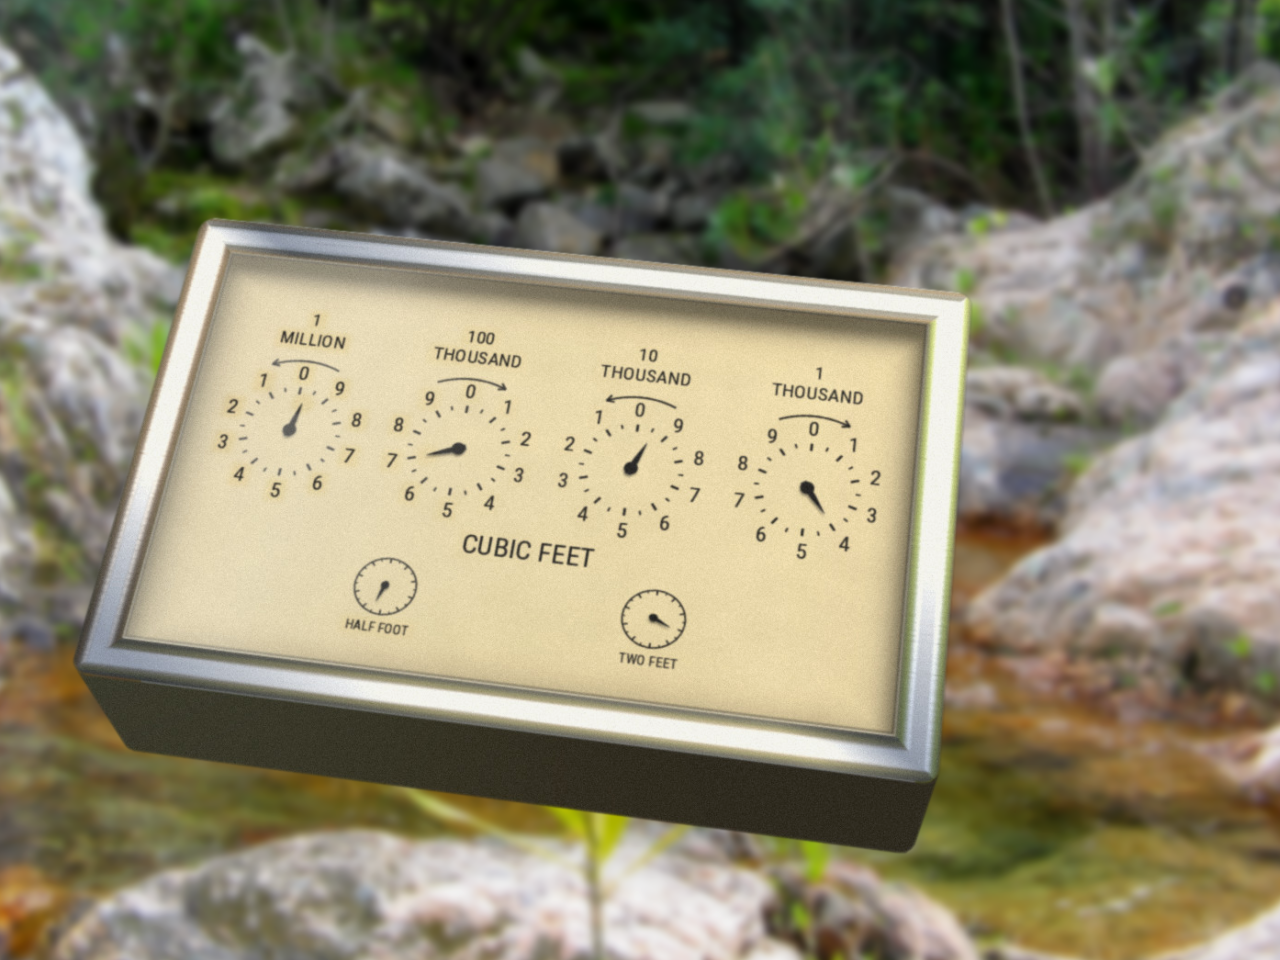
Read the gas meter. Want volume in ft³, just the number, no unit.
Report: 969400
